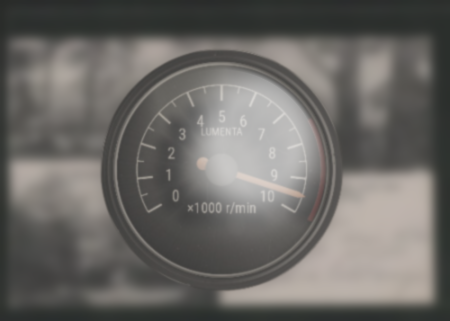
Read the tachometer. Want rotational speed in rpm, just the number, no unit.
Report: 9500
